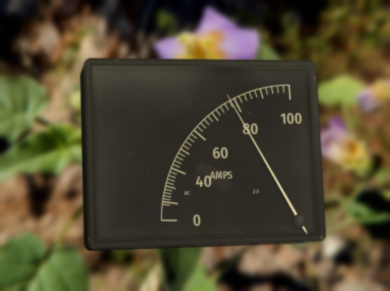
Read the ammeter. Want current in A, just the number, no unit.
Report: 78
